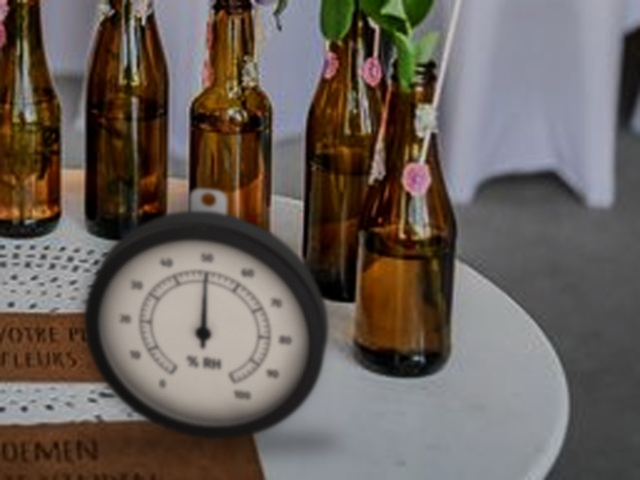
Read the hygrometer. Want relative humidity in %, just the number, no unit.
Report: 50
